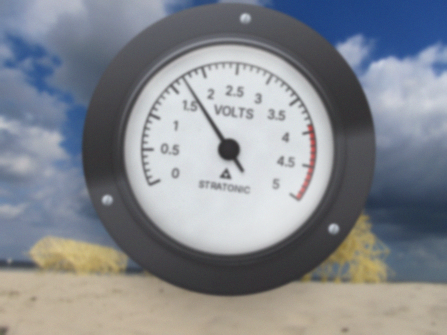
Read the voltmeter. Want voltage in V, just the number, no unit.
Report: 1.7
